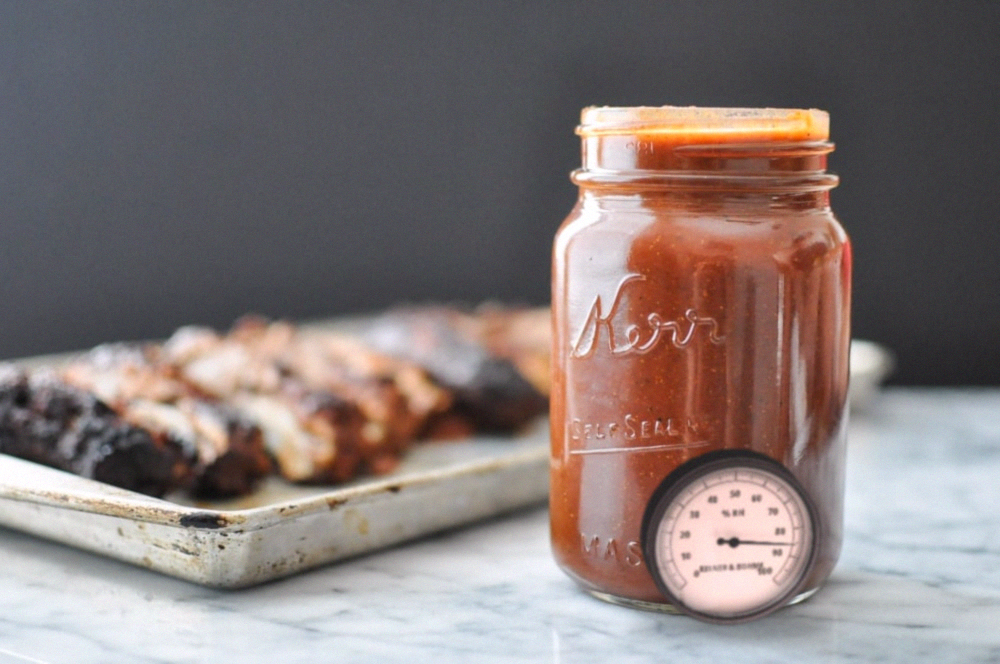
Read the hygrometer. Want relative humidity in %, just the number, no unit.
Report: 85
